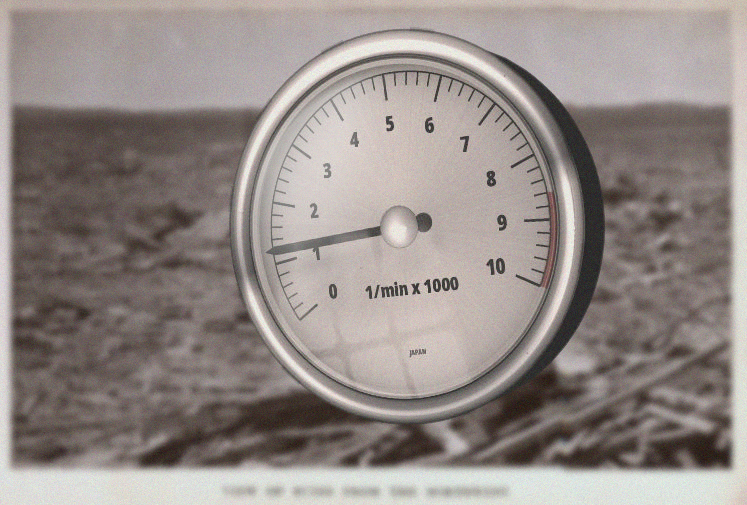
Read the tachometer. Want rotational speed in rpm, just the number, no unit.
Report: 1200
